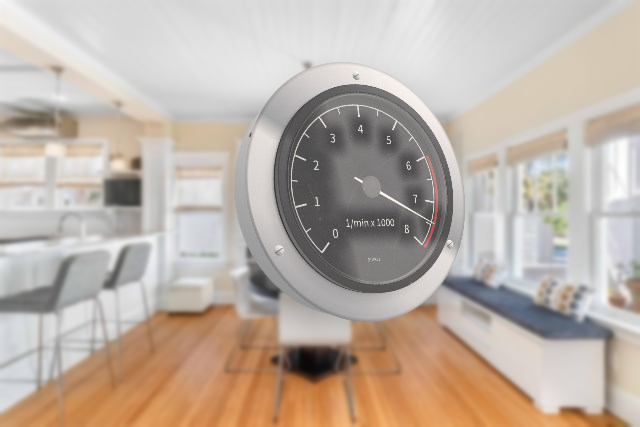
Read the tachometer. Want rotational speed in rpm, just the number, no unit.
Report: 7500
